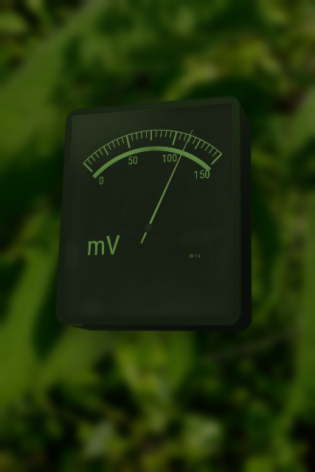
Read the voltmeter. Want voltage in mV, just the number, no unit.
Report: 115
